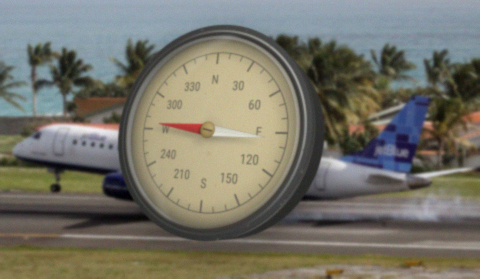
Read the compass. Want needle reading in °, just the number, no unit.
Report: 275
